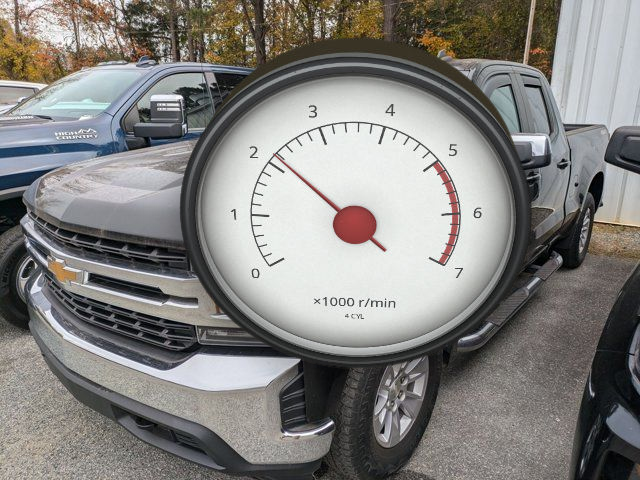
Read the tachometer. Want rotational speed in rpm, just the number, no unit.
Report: 2200
